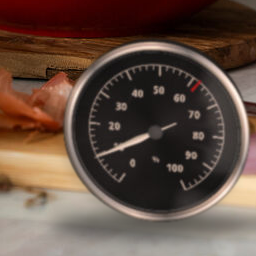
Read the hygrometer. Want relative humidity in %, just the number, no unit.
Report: 10
